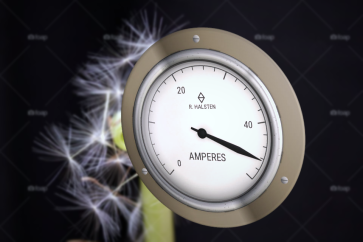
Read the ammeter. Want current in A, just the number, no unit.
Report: 46
